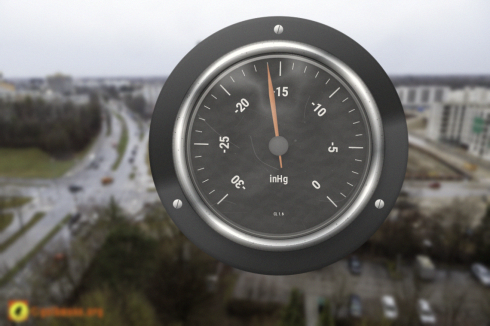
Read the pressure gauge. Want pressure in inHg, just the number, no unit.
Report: -16
